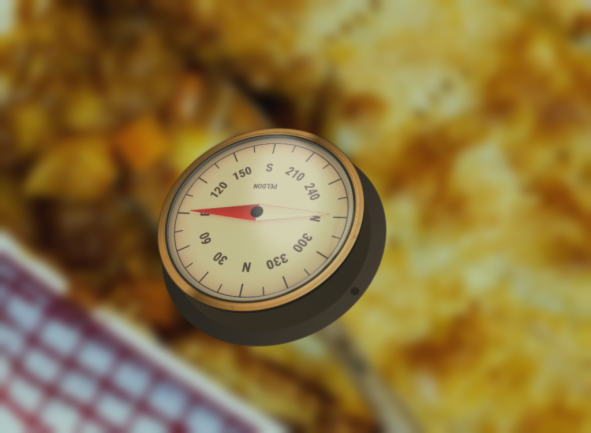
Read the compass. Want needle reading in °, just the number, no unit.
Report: 90
